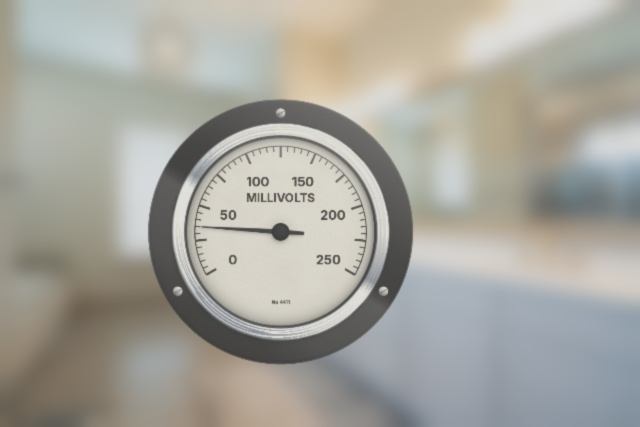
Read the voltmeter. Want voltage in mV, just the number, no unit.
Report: 35
